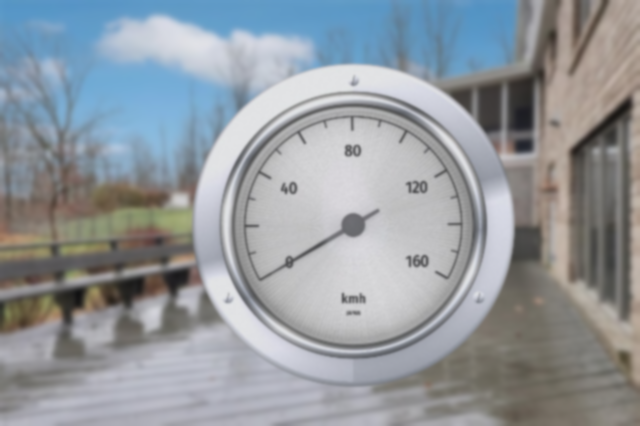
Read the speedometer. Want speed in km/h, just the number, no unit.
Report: 0
